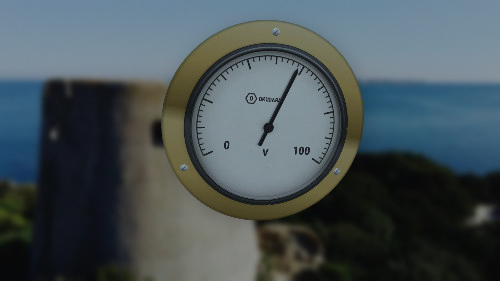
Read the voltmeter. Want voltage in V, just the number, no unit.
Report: 58
